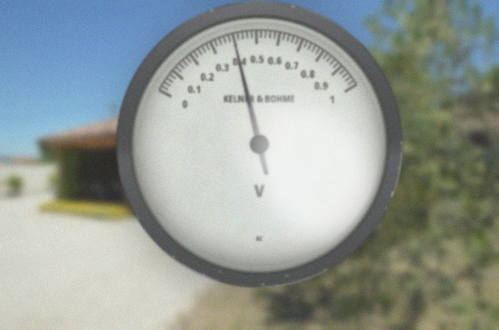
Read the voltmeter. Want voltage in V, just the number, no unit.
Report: 0.4
